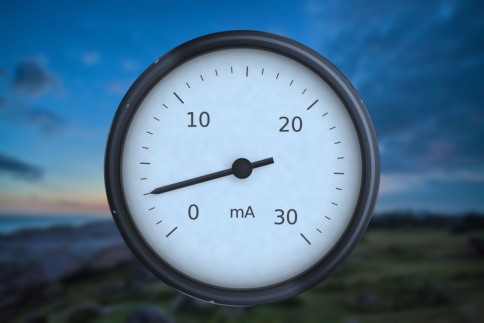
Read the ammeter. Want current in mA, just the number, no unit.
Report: 3
